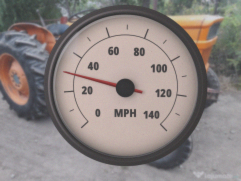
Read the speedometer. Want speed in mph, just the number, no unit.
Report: 30
